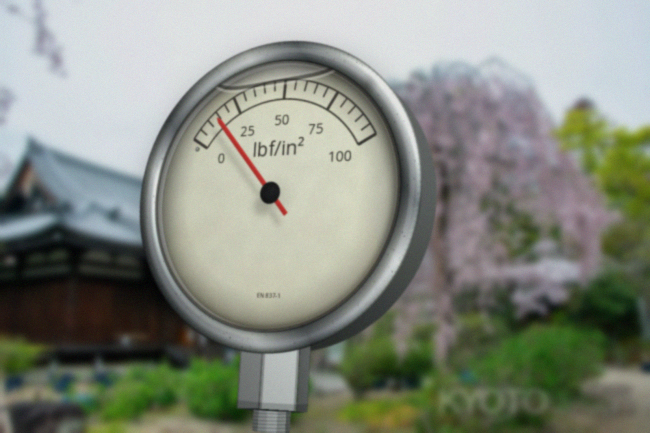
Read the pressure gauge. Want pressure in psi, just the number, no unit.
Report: 15
